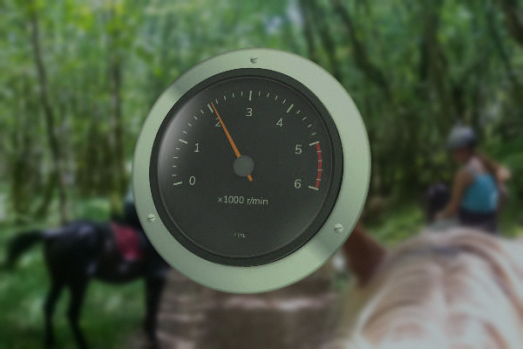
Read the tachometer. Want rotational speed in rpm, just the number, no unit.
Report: 2100
